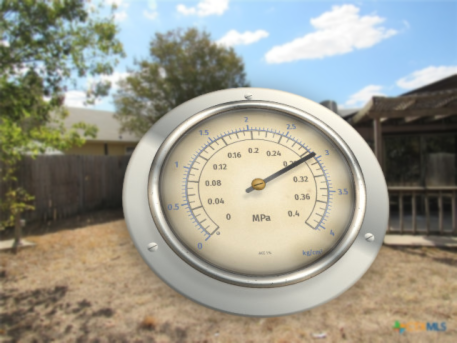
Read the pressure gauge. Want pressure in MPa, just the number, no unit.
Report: 0.29
